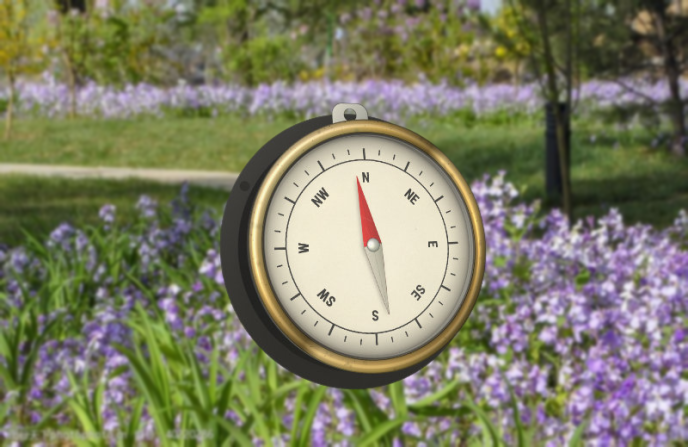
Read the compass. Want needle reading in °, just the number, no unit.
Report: 350
